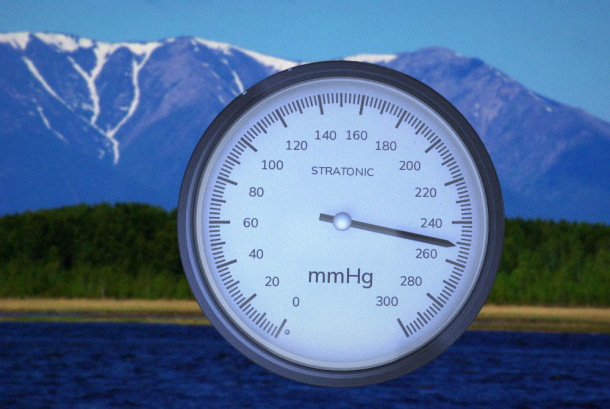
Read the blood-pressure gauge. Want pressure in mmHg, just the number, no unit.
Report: 252
